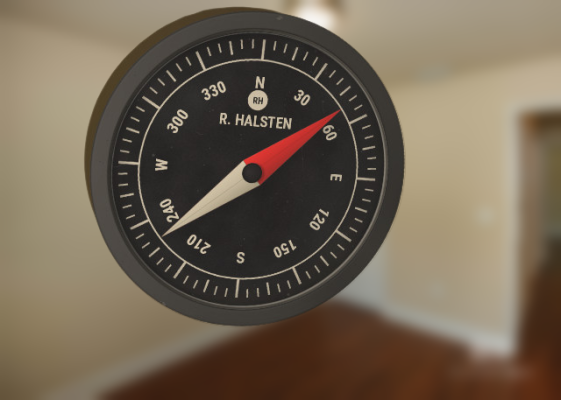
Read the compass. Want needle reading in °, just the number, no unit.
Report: 50
